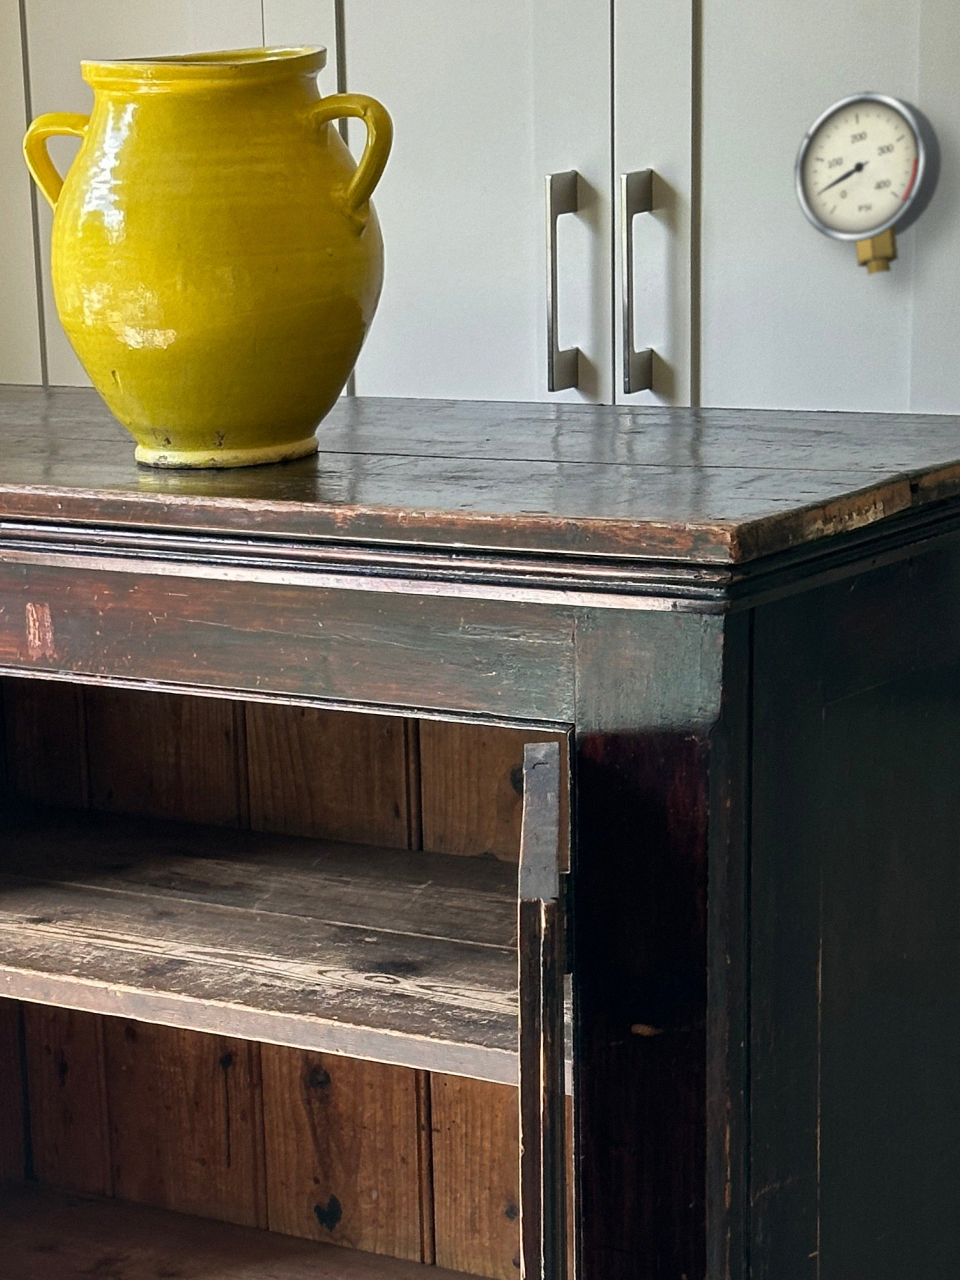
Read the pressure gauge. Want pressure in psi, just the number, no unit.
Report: 40
